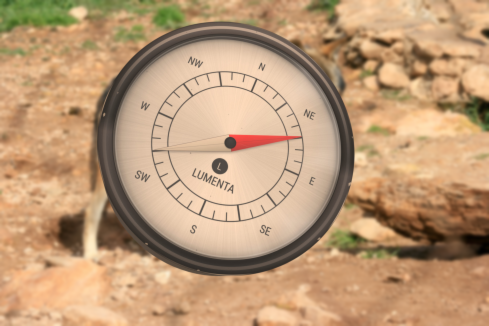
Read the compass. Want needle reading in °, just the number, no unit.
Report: 60
